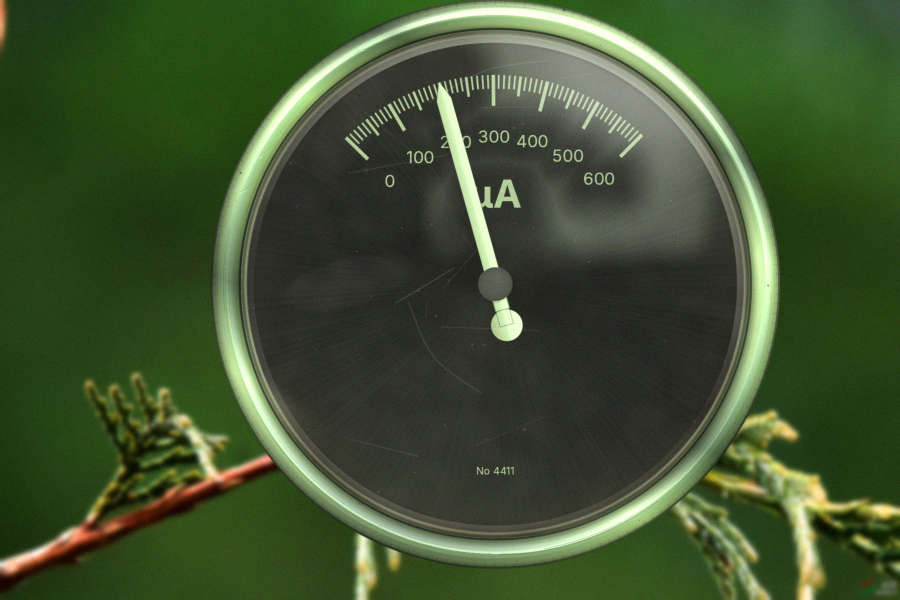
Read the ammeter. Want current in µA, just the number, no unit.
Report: 200
